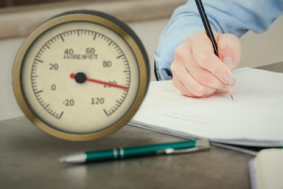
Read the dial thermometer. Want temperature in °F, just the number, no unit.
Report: 100
